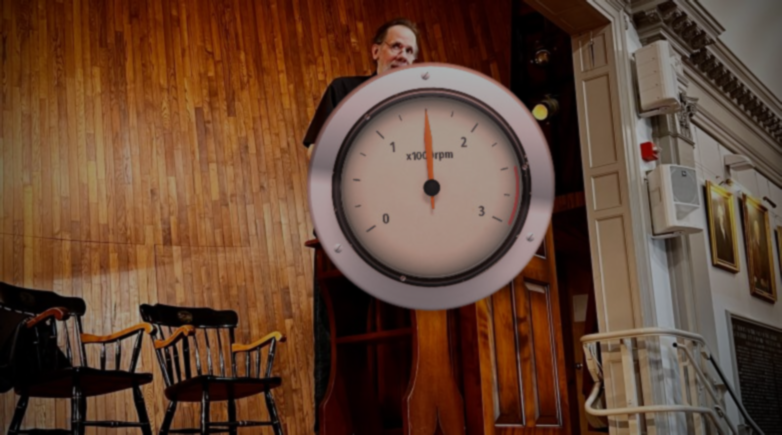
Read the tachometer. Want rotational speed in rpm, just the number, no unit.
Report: 1500
